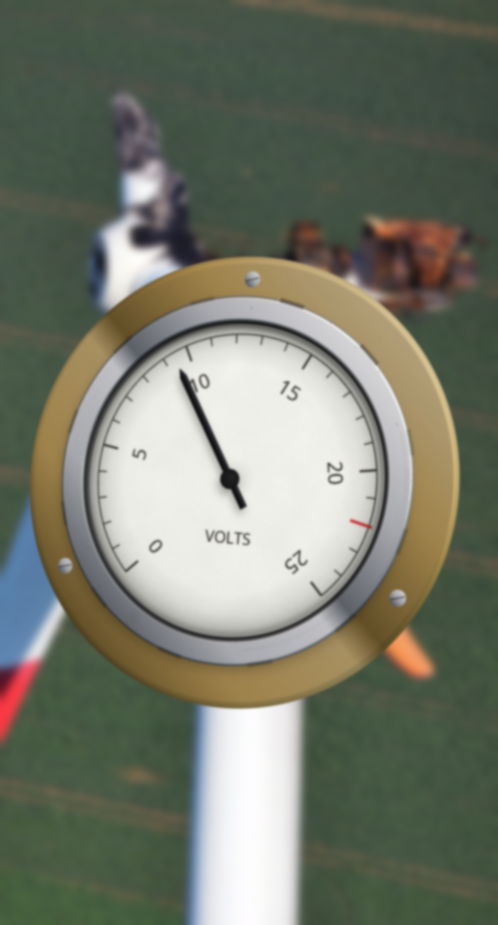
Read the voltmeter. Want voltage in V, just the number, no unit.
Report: 9.5
